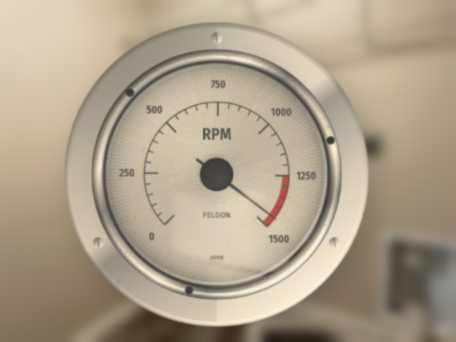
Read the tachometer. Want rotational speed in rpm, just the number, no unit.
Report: 1450
